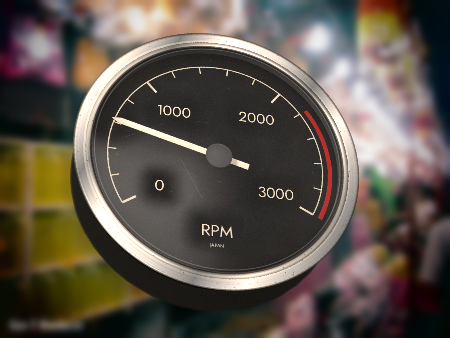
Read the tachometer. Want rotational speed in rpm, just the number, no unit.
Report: 600
